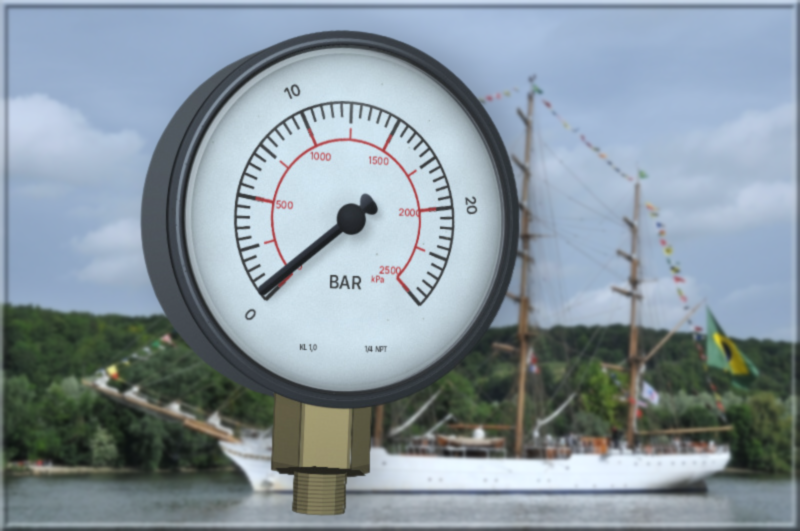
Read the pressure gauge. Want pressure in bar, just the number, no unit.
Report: 0.5
